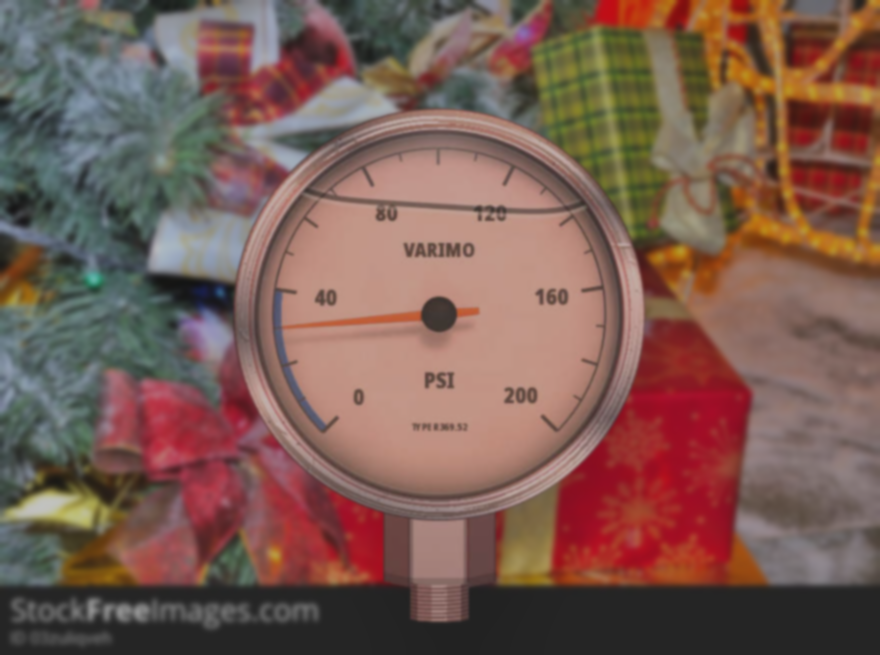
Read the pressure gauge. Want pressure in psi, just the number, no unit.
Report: 30
